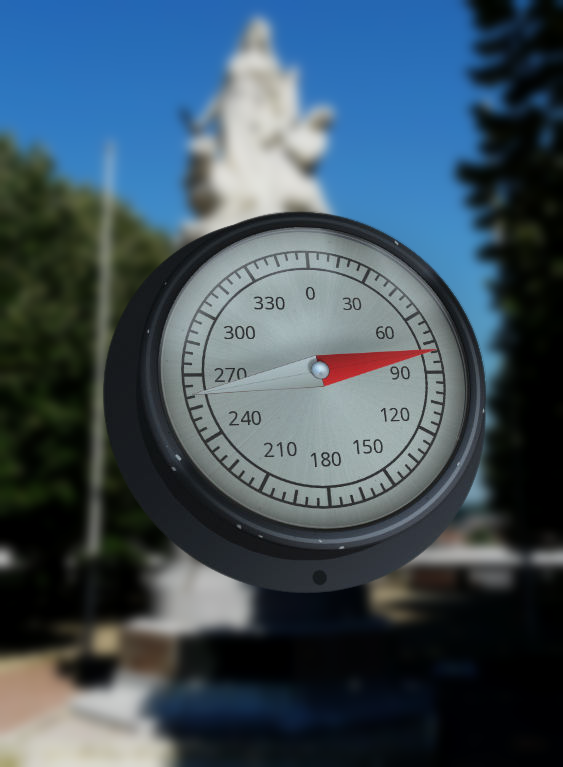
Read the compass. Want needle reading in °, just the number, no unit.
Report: 80
